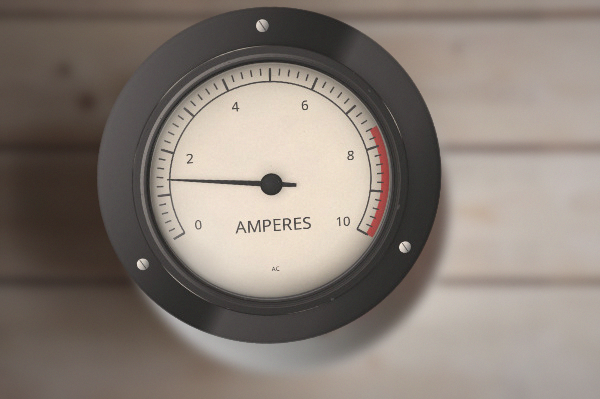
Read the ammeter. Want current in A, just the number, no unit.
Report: 1.4
